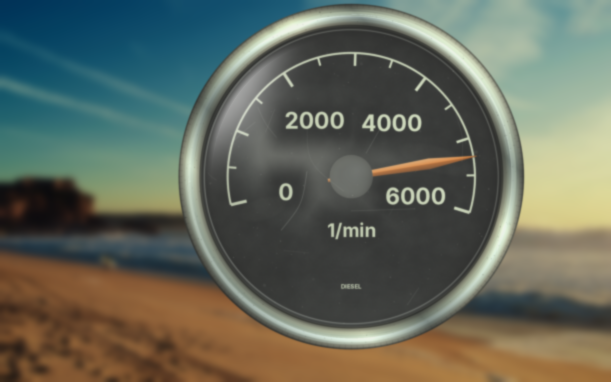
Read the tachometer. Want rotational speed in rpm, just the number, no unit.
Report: 5250
